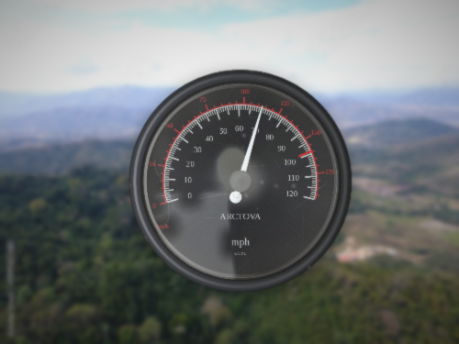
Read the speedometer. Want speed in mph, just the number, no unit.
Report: 70
